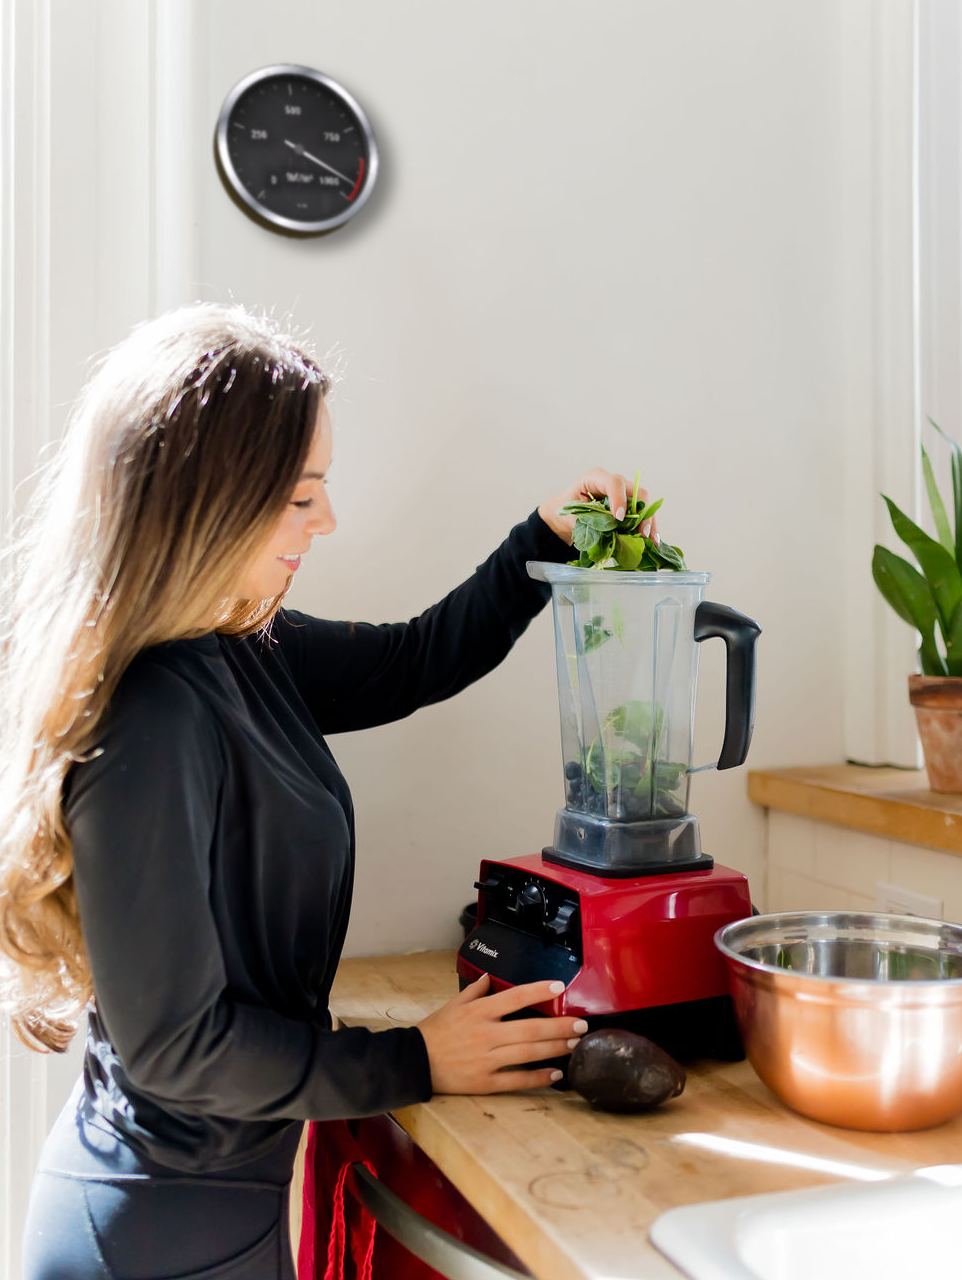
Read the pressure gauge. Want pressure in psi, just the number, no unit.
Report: 950
